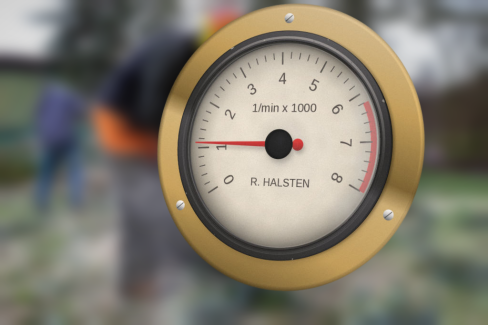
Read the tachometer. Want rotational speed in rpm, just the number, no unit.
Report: 1100
